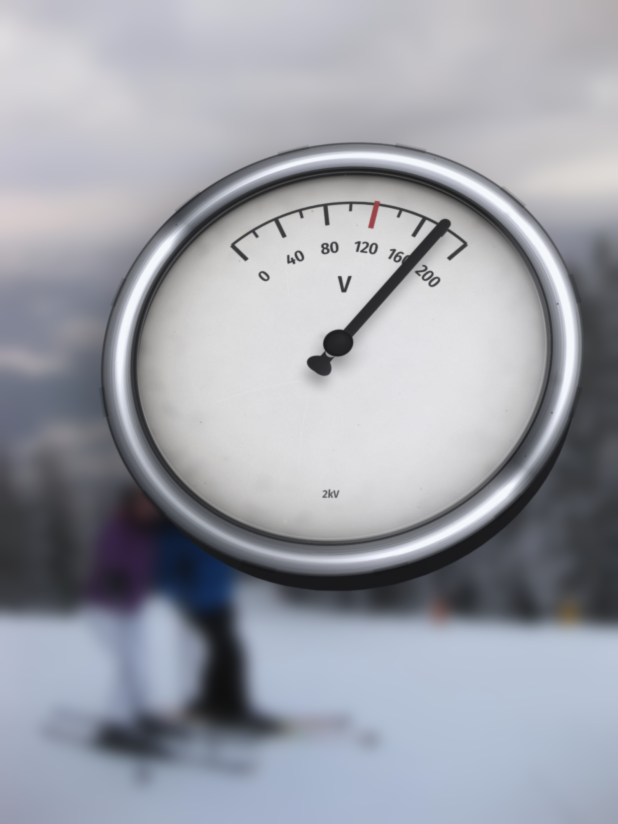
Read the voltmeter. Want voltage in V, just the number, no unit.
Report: 180
